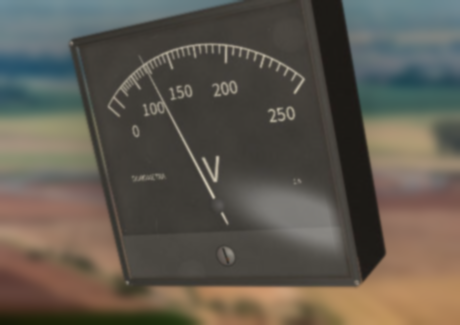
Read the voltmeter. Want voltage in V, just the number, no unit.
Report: 125
